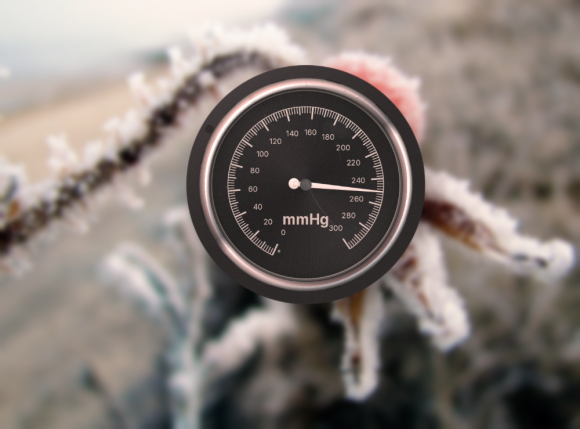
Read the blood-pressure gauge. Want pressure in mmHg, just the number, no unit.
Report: 250
